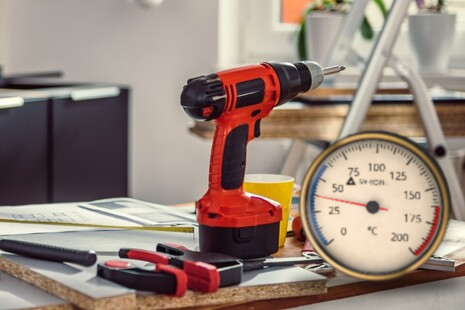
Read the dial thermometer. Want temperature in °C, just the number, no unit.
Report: 37.5
